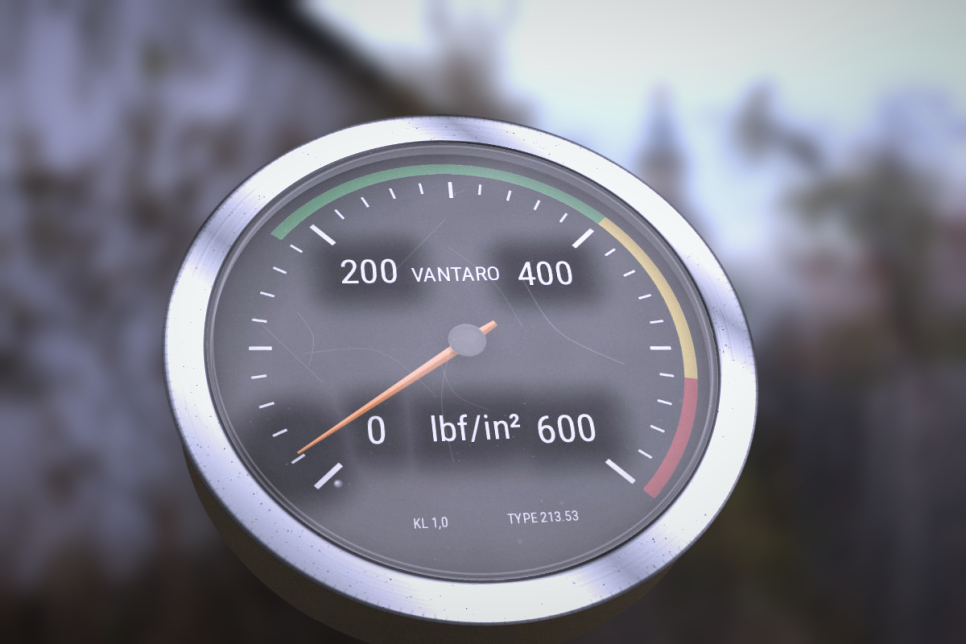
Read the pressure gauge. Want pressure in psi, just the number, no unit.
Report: 20
